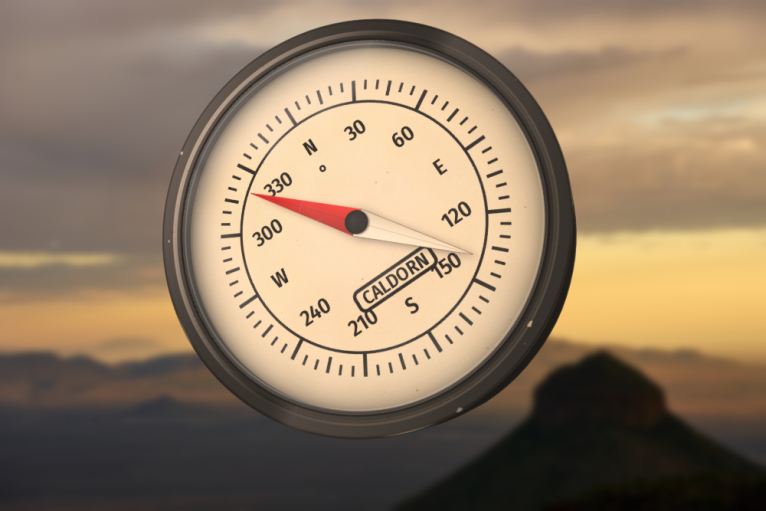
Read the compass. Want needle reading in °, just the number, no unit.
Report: 320
